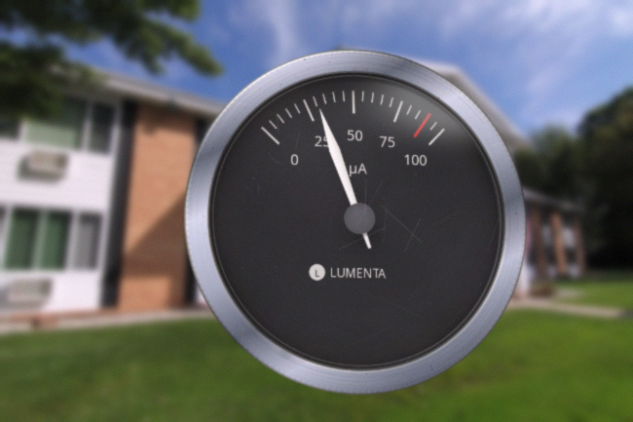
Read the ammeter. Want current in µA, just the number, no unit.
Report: 30
